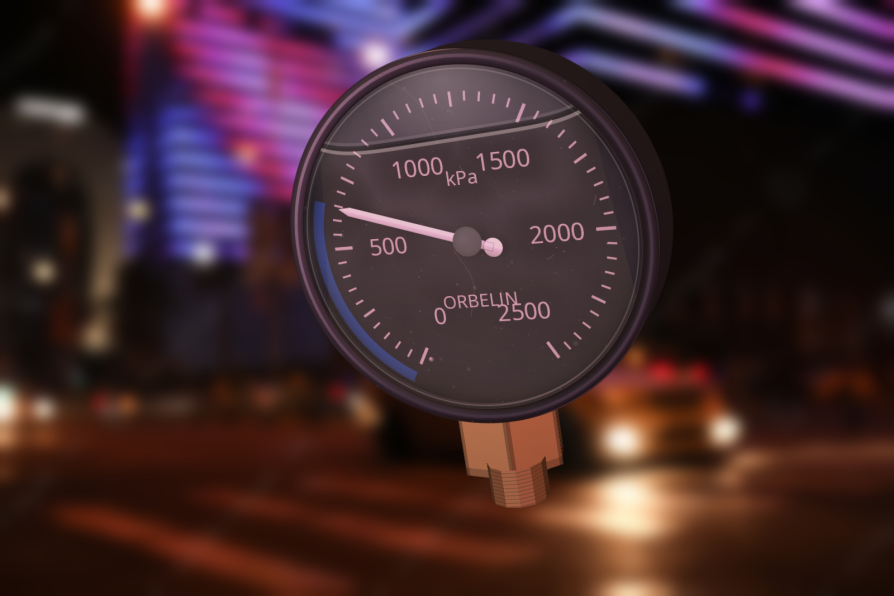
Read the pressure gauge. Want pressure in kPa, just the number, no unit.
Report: 650
